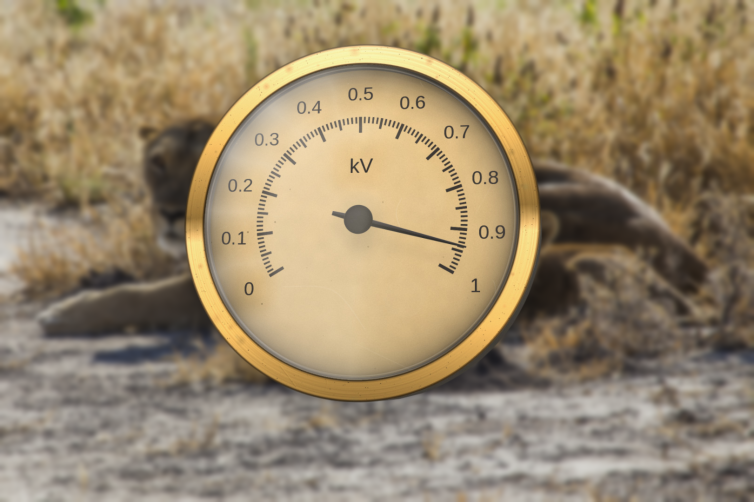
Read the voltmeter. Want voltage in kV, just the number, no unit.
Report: 0.94
